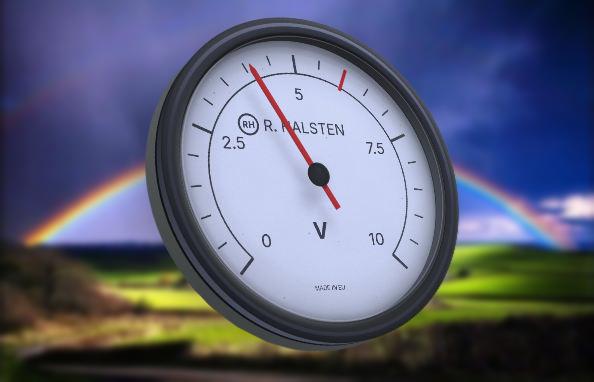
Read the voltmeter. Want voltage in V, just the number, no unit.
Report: 4
